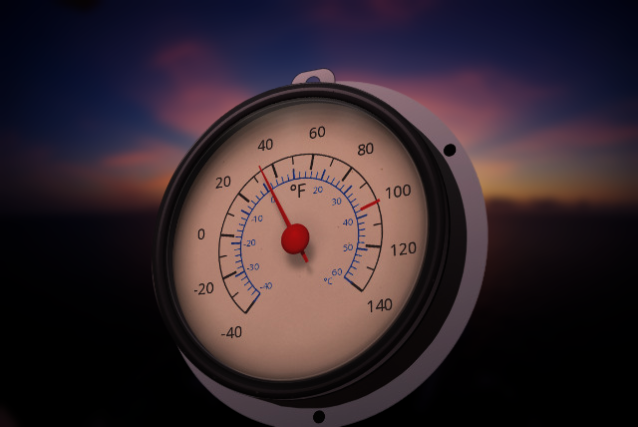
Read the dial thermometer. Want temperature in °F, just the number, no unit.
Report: 35
